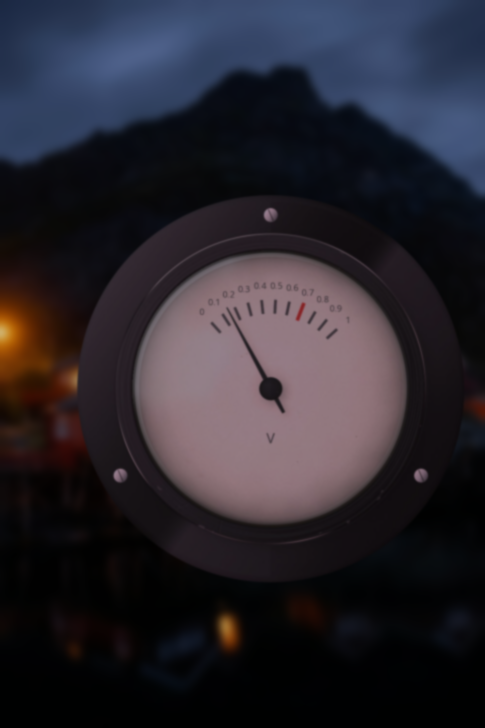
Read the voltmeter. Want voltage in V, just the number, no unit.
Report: 0.15
